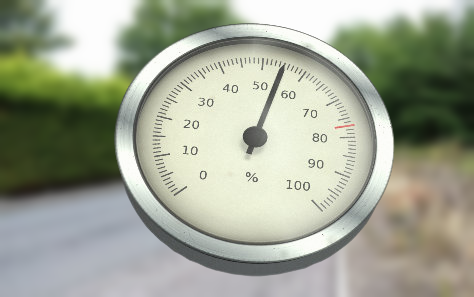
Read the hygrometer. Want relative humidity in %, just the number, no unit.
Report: 55
